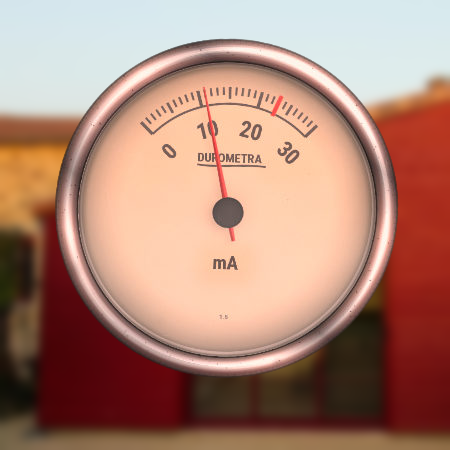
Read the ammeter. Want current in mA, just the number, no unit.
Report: 11
